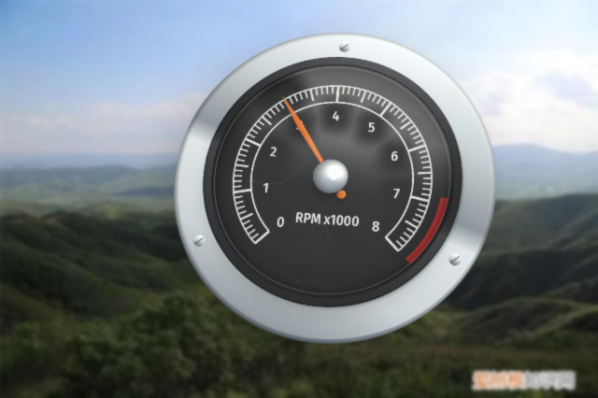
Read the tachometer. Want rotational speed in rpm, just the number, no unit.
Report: 3000
